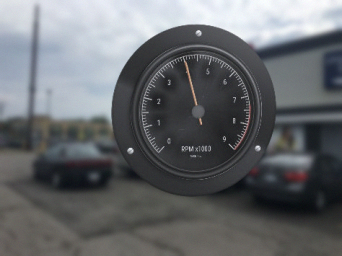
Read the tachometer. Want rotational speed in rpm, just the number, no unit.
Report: 4000
